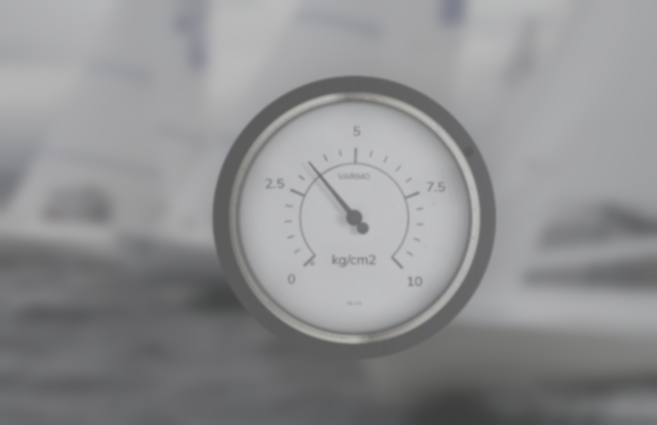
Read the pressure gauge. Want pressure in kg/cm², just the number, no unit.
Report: 3.5
